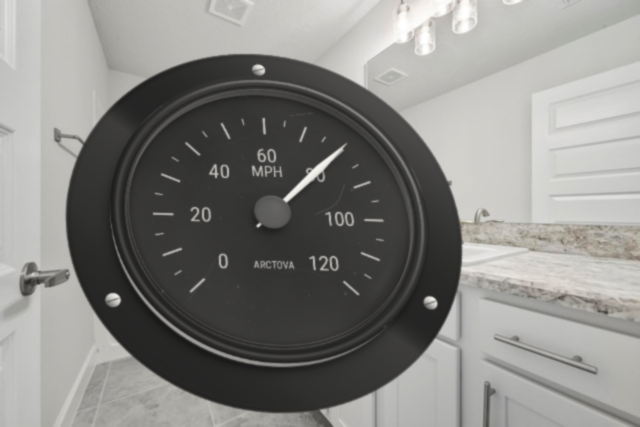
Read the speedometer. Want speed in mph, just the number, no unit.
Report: 80
